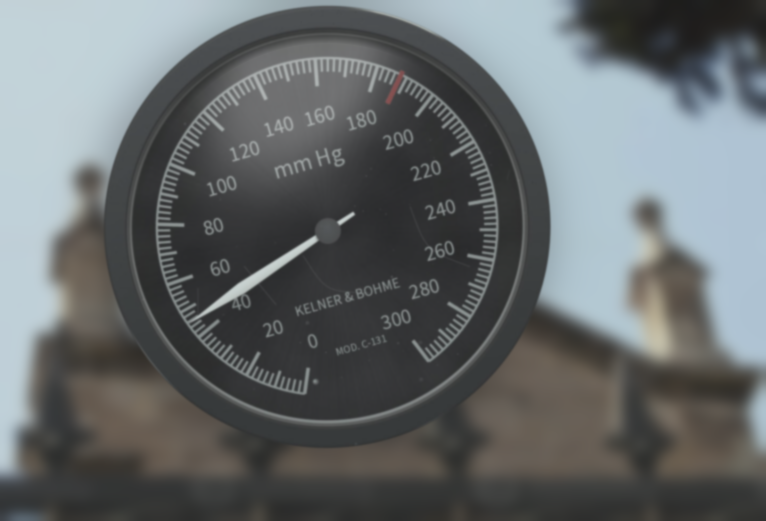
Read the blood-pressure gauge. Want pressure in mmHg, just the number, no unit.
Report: 46
